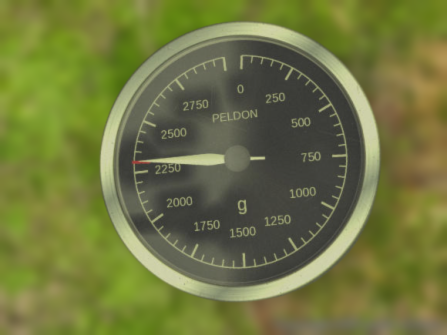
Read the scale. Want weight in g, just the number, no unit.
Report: 2300
